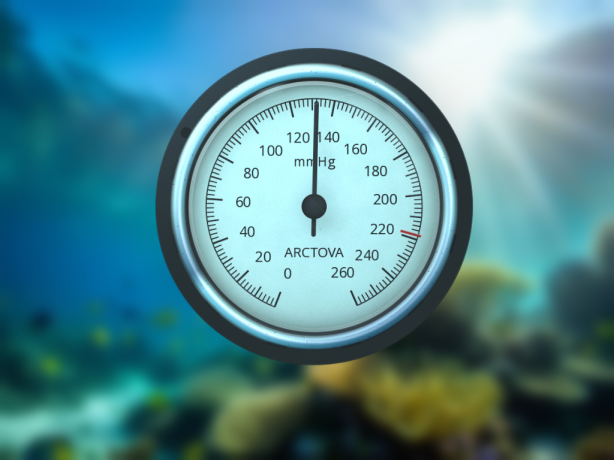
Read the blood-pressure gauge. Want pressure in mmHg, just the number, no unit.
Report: 132
